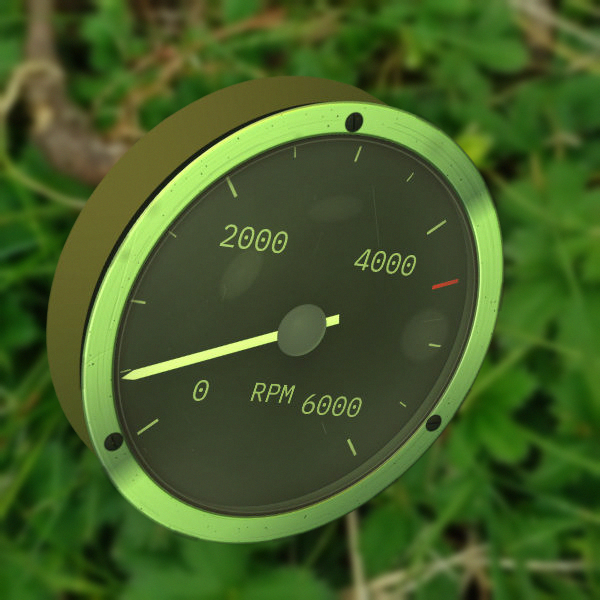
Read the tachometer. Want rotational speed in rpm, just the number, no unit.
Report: 500
